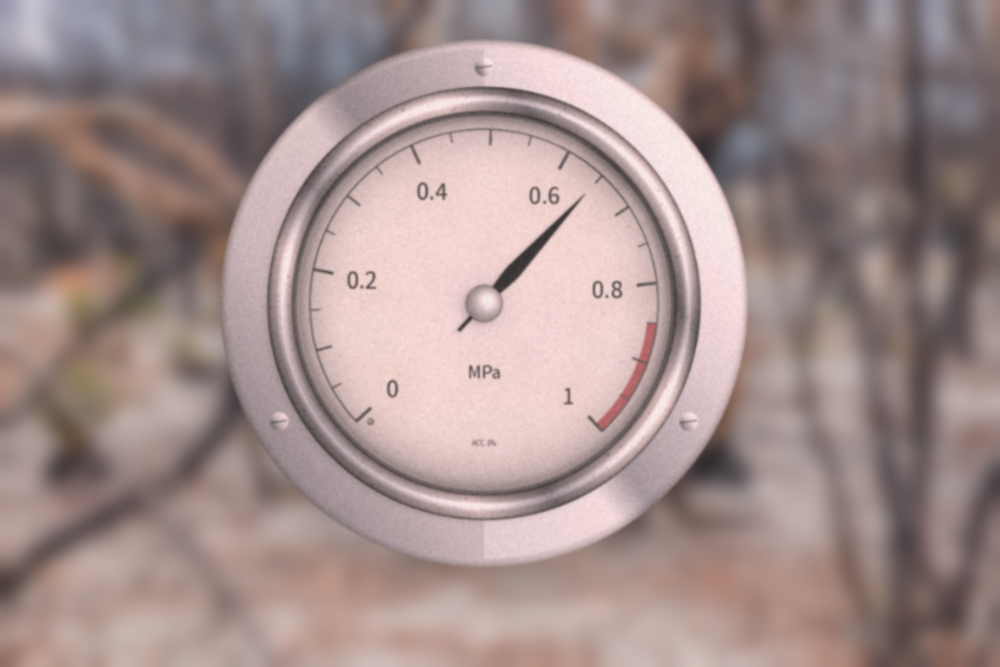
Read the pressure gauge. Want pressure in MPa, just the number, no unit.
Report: 0.65
